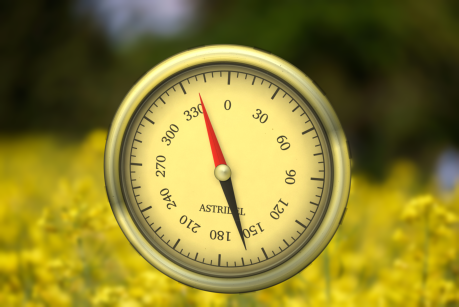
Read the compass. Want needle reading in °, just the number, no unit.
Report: 340
